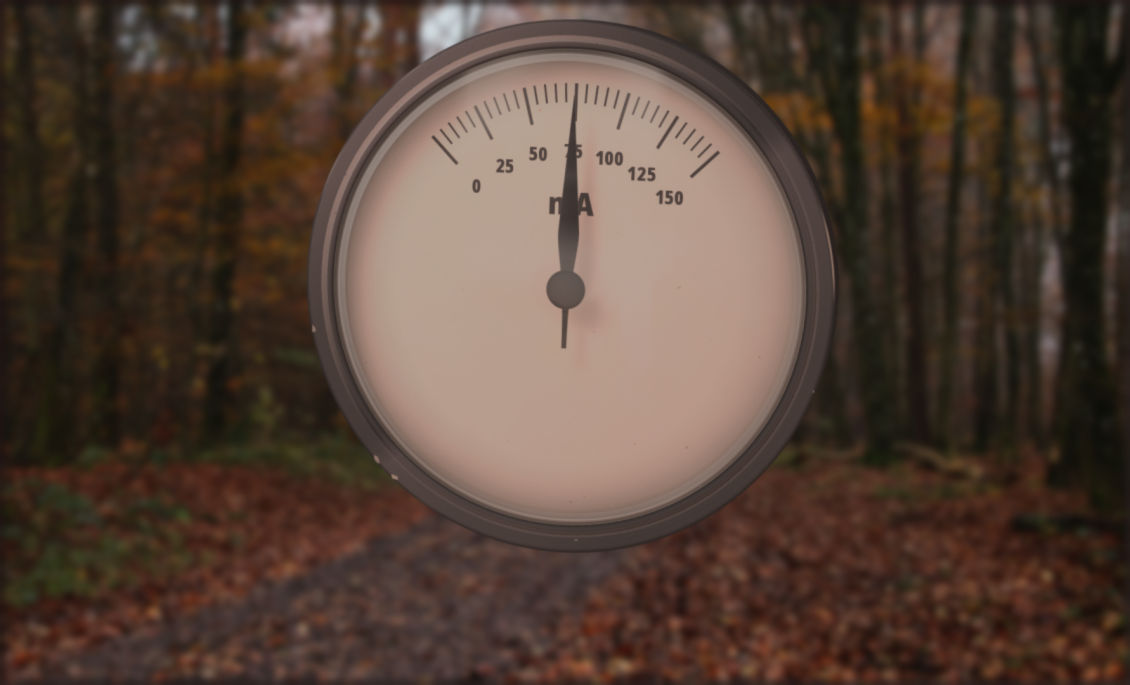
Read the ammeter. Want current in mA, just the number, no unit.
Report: 75
